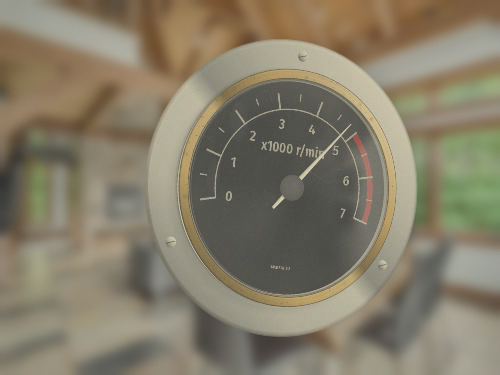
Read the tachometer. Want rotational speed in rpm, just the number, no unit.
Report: 4750
